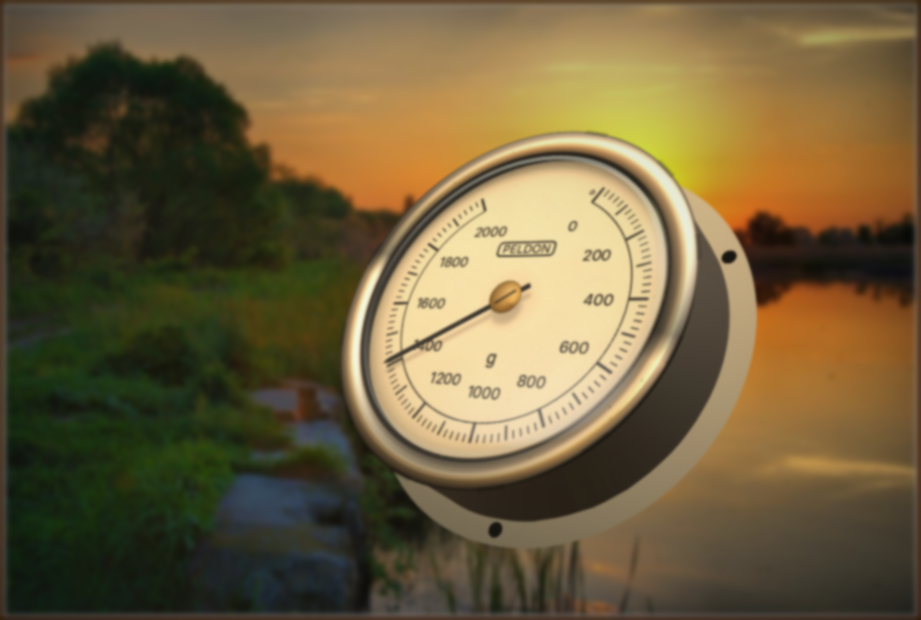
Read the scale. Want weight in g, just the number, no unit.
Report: 1400
